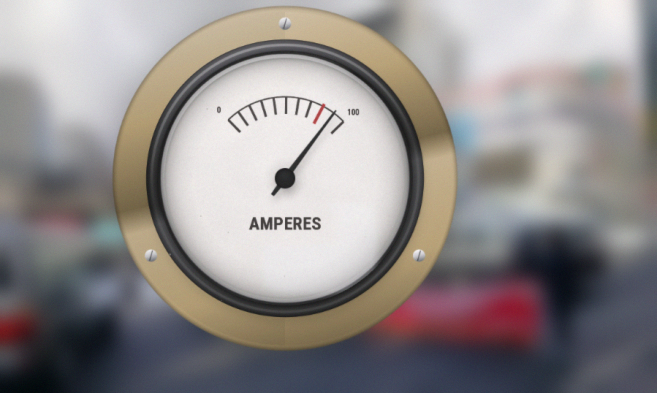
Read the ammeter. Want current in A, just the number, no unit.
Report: 90
